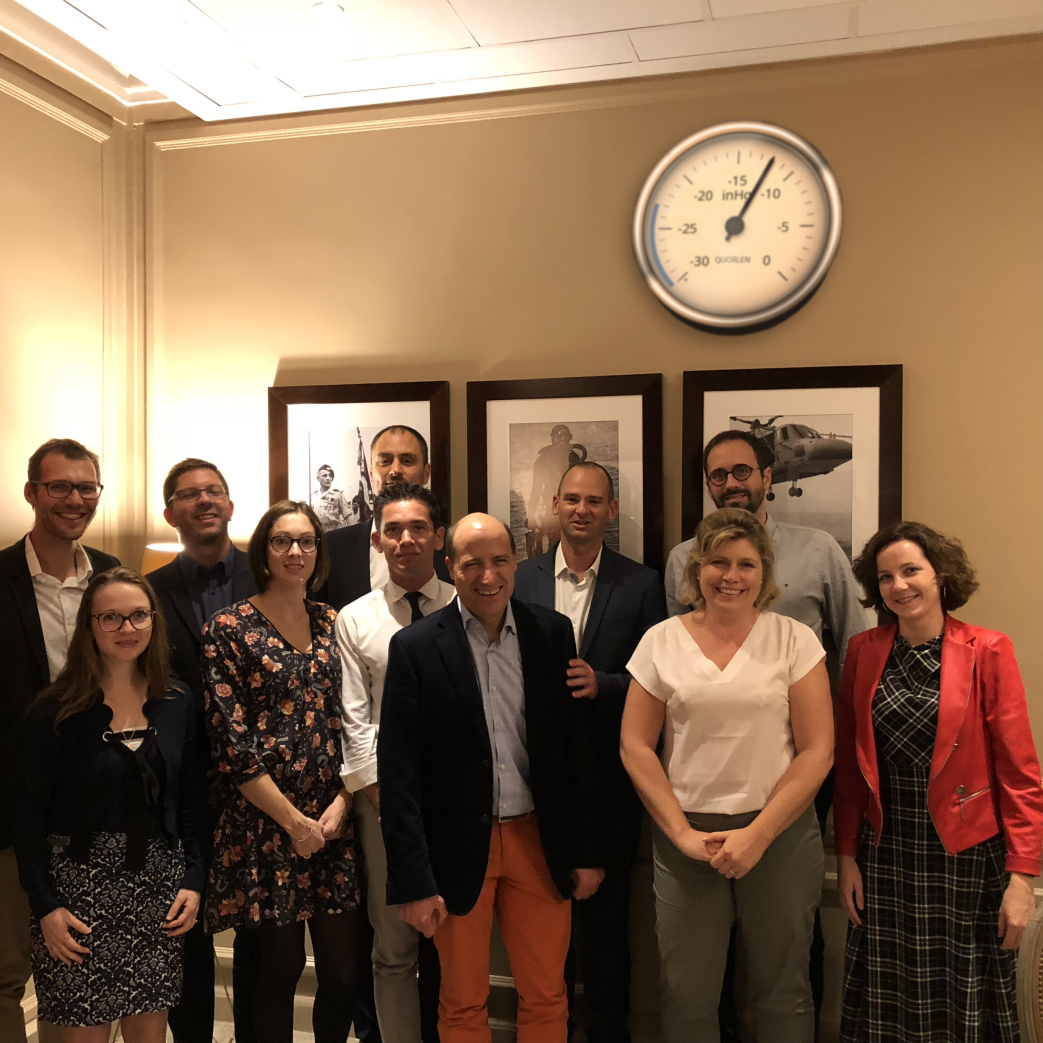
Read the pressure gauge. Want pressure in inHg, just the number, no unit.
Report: -12
